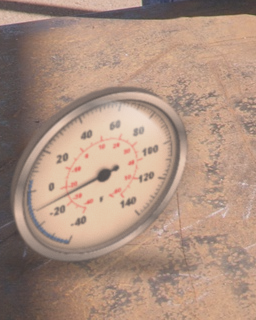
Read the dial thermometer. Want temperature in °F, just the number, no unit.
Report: -10
